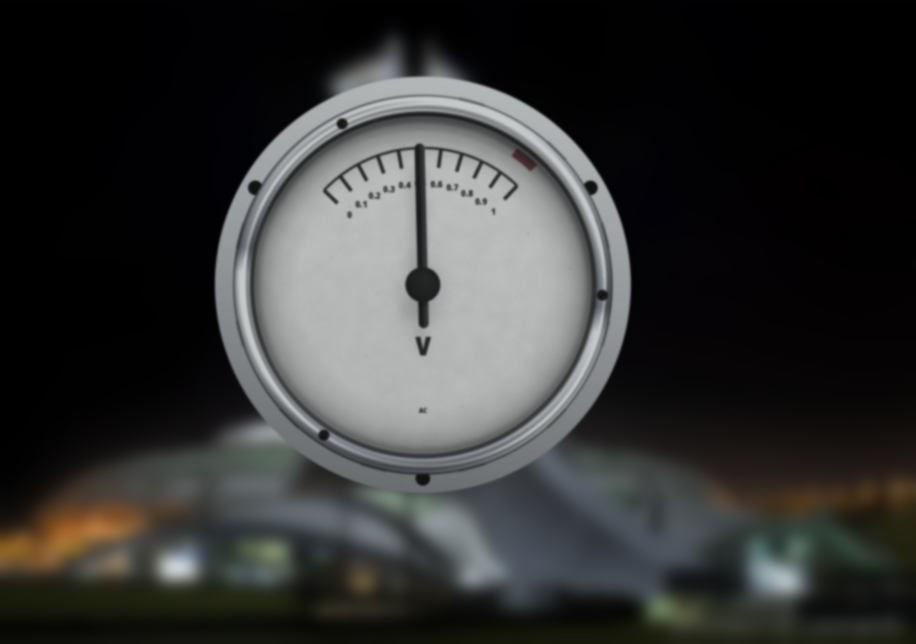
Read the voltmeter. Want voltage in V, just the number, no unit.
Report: 0.5
